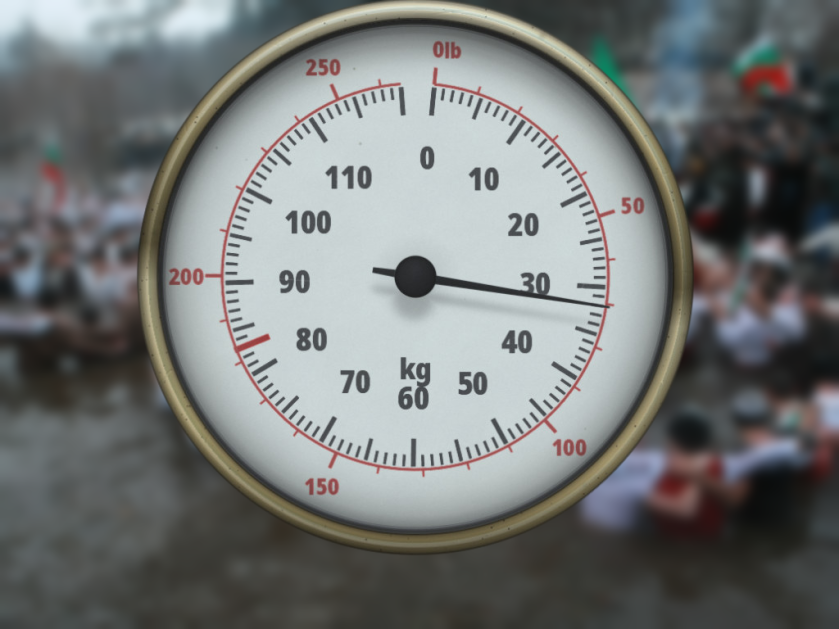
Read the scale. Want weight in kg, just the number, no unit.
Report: 32
